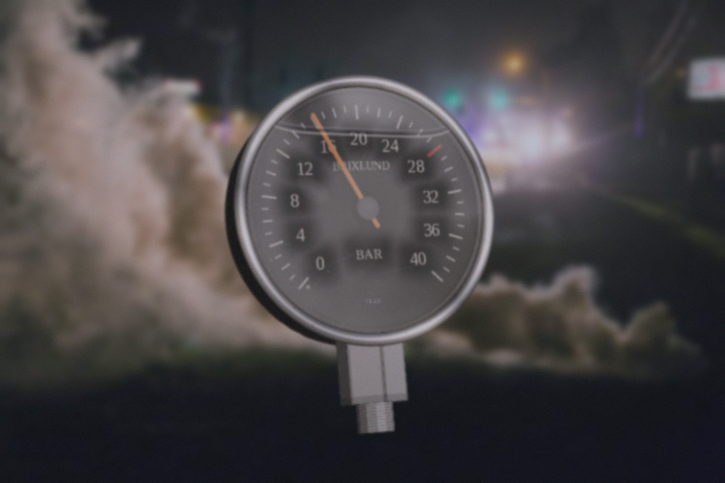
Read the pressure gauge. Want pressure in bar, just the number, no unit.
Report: 16
